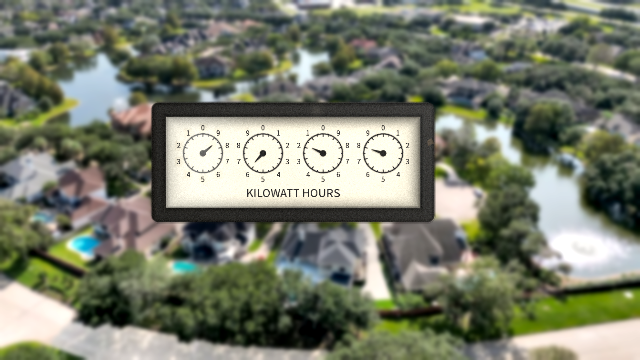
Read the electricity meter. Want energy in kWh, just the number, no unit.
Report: 8618
